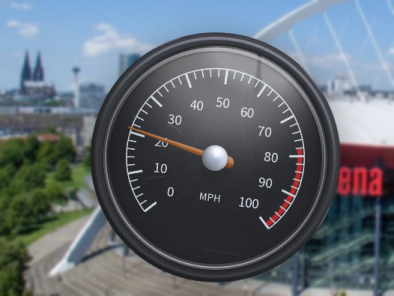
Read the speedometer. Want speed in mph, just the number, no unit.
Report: 21
